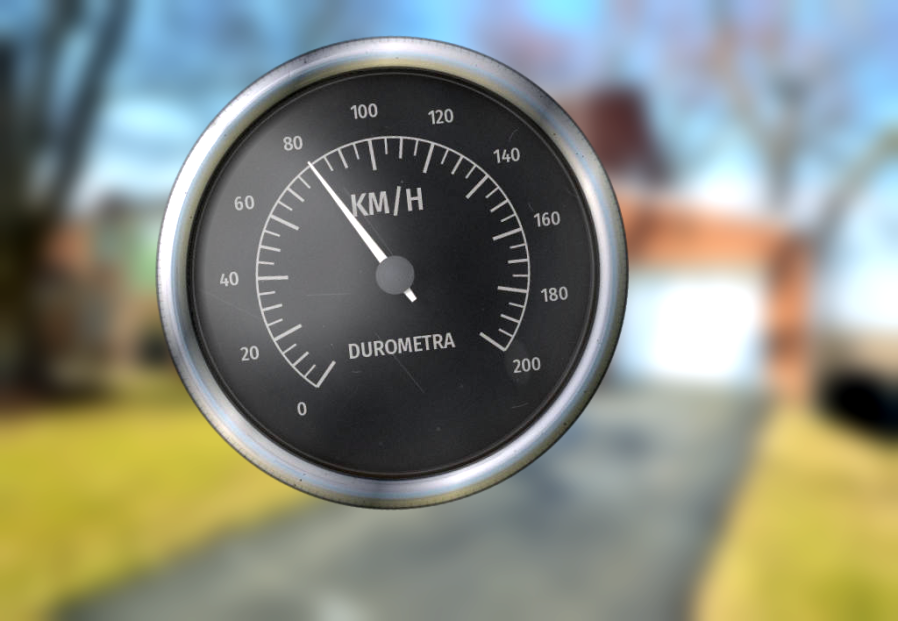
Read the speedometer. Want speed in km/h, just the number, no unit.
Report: 80
